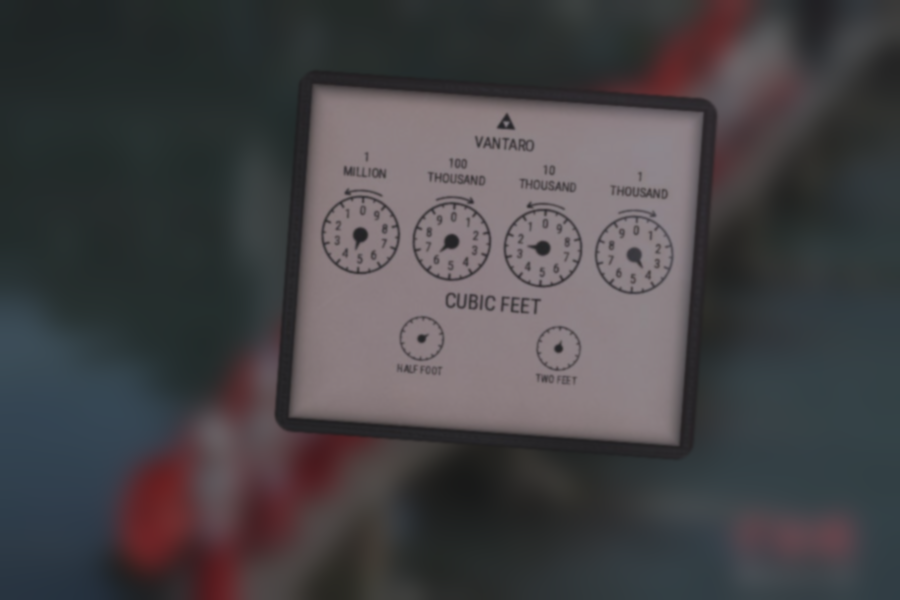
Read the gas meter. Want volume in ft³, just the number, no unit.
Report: 462400
